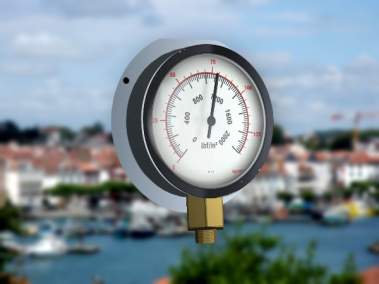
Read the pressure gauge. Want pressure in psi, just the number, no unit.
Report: 1100
